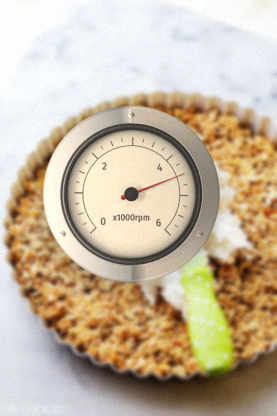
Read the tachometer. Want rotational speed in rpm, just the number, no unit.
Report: 4500
